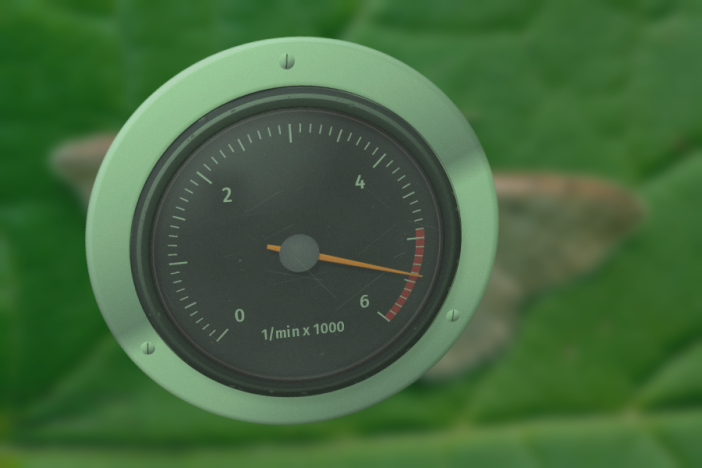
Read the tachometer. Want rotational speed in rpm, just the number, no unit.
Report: 5400
